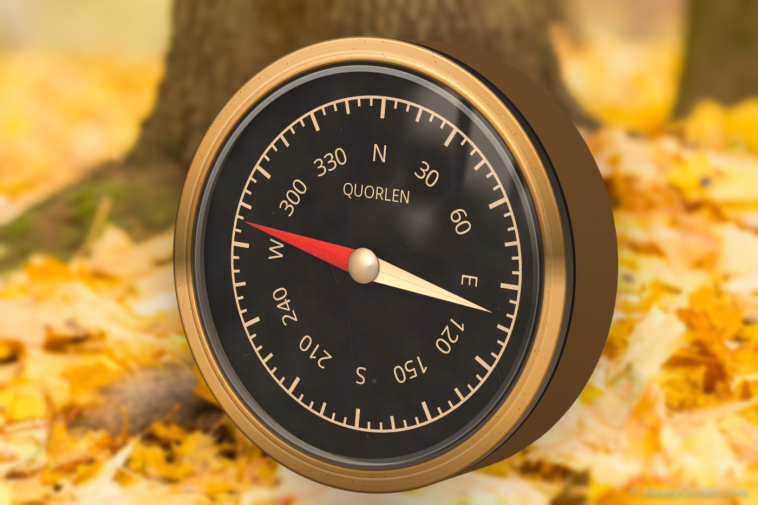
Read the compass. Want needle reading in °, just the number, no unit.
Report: 280
